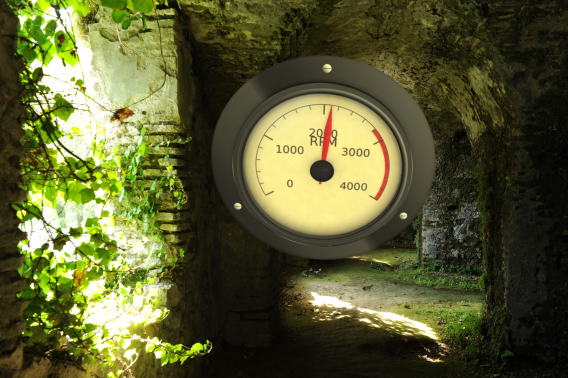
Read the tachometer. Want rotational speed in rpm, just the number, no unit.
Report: 2100
